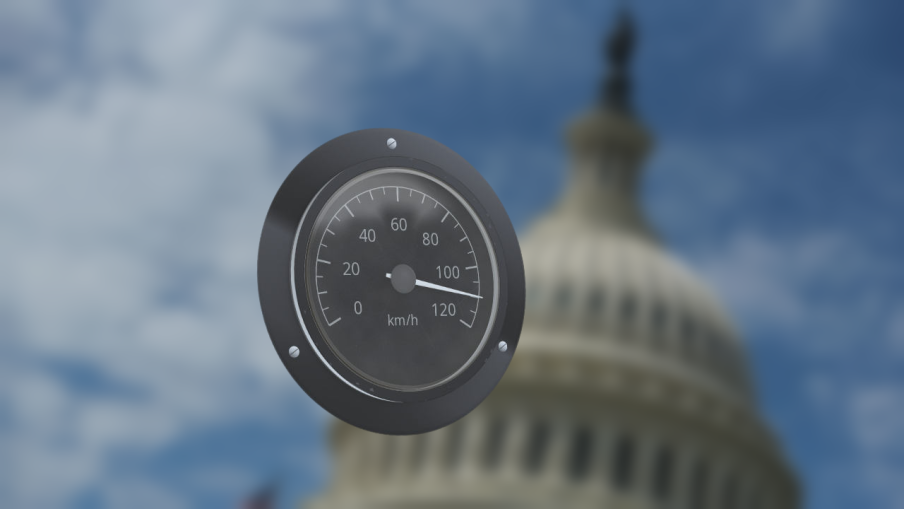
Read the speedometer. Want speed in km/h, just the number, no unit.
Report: 110
